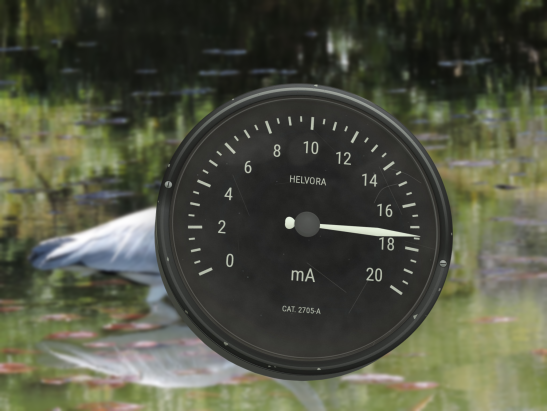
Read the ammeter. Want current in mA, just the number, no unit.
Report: 17.5
